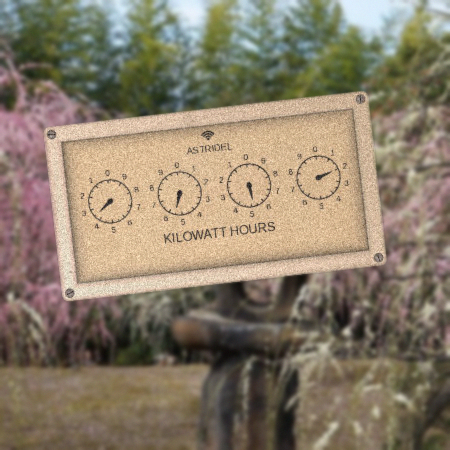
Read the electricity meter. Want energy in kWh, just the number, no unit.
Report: 3552
